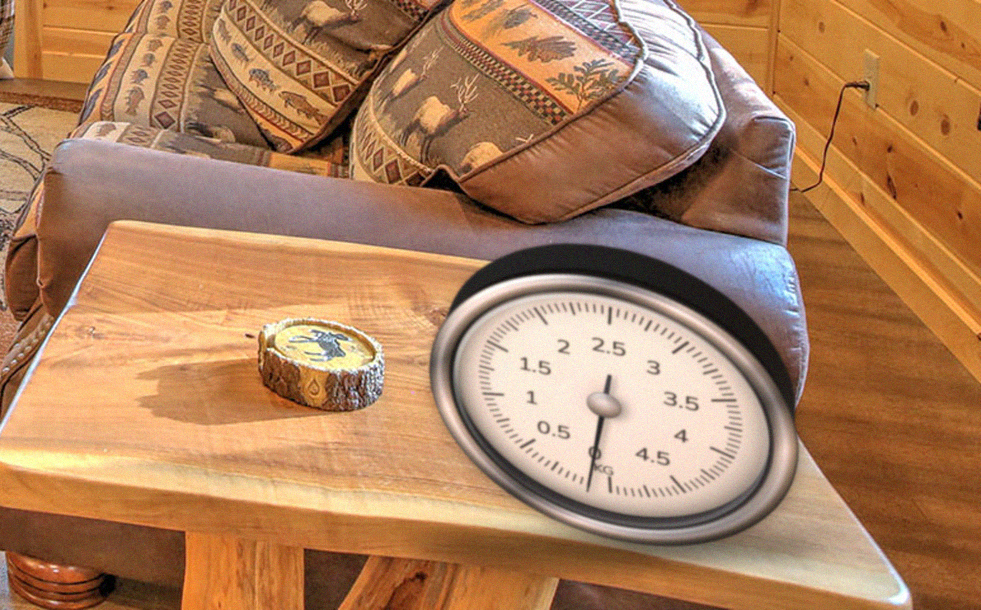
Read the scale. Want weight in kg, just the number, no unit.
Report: 0
